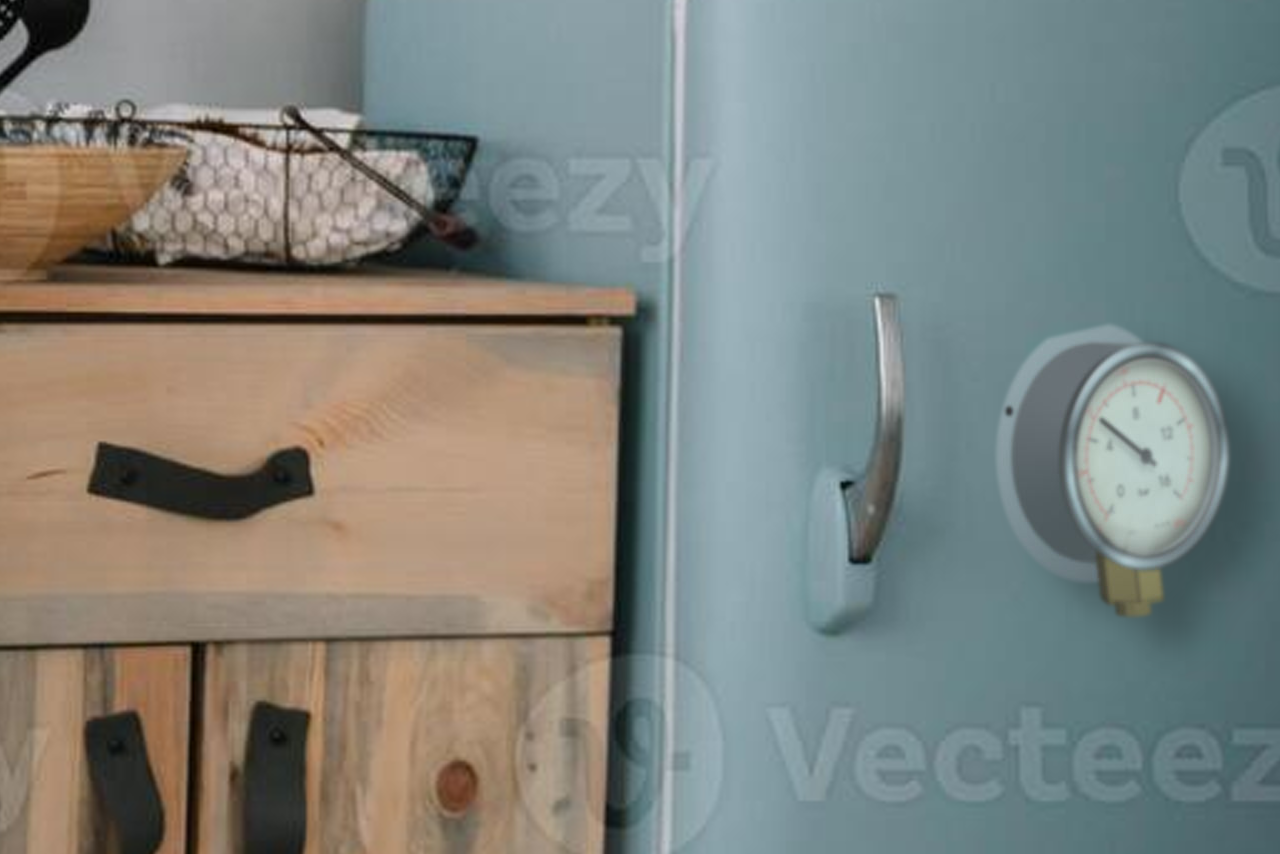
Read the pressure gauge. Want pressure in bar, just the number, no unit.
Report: 5
